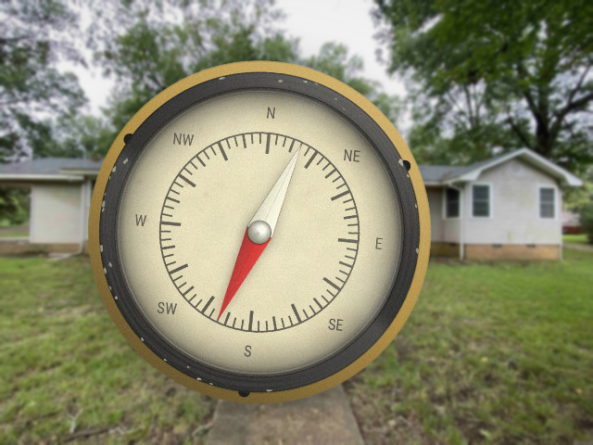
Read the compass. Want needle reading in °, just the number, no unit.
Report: 200
